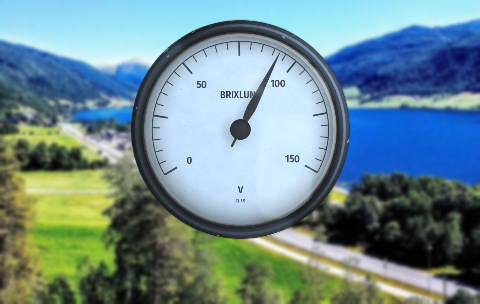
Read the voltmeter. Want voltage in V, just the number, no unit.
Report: 92.5
